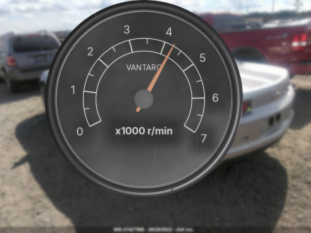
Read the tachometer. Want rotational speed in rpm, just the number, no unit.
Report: 4250
